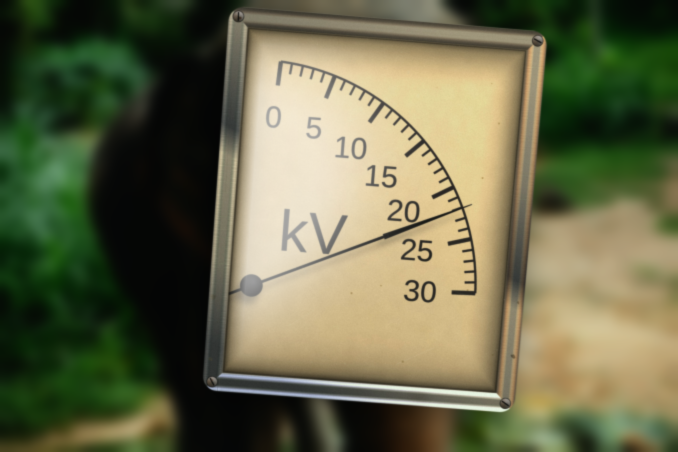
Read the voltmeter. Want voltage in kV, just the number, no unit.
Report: 22
